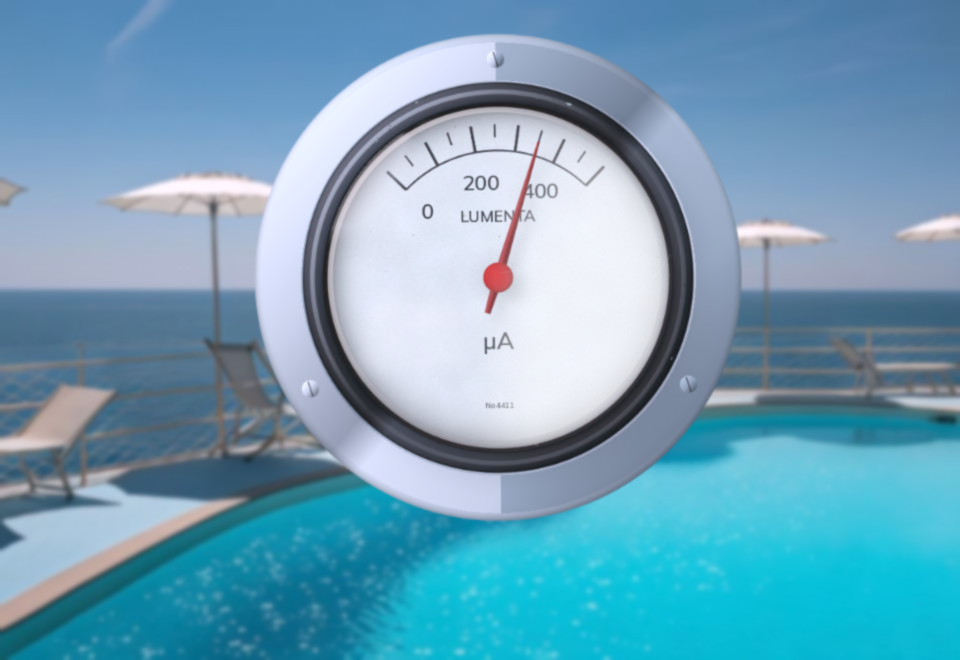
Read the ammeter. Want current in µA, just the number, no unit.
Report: 350
